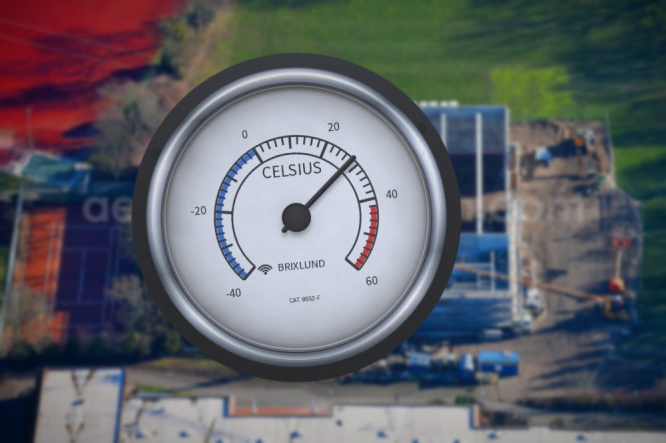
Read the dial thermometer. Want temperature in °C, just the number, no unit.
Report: 28
